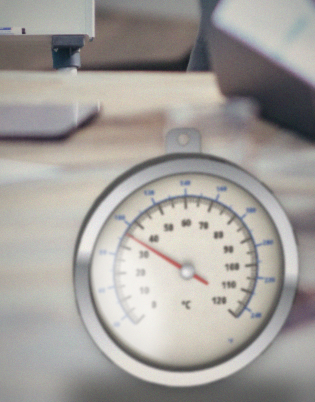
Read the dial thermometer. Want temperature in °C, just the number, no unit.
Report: 35
